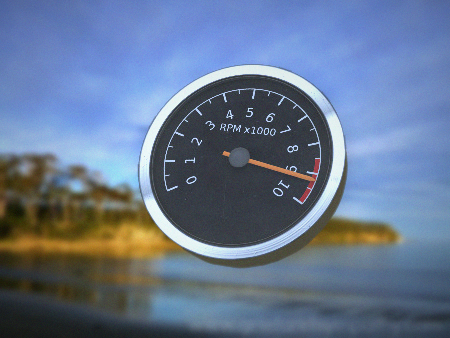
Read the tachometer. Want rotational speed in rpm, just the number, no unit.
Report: 9250
